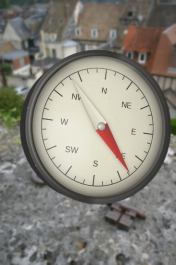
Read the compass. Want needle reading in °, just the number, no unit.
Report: 140
